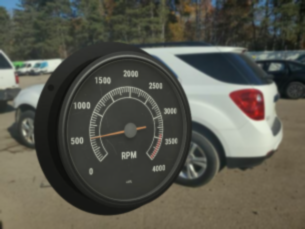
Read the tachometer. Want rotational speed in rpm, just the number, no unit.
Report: 500
